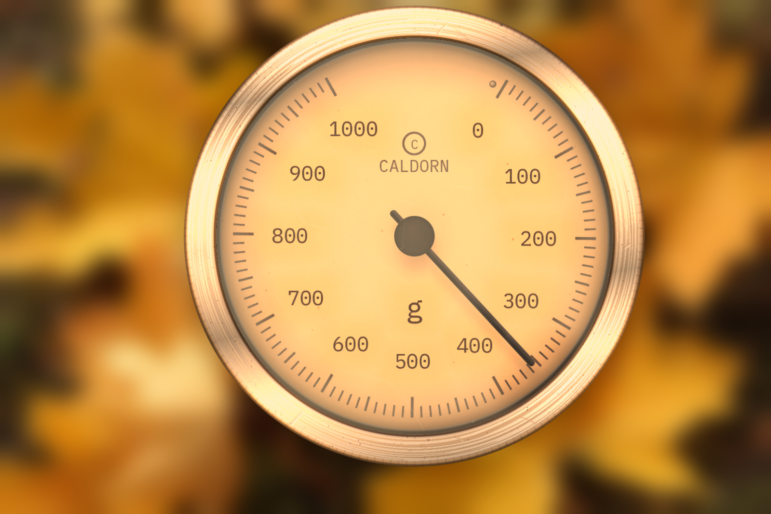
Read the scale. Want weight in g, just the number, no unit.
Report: 355
